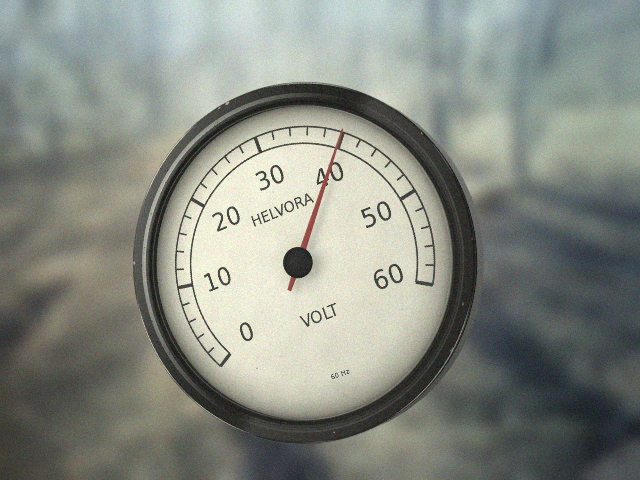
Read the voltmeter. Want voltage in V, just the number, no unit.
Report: 40
